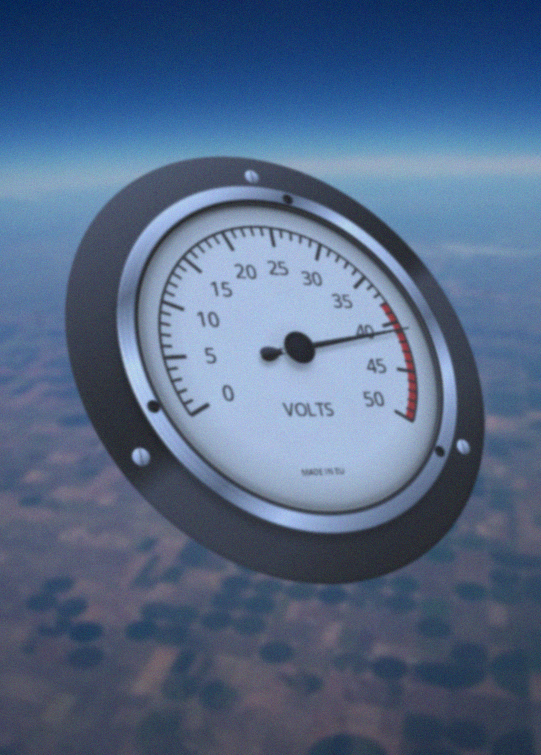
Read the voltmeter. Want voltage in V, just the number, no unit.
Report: 41
